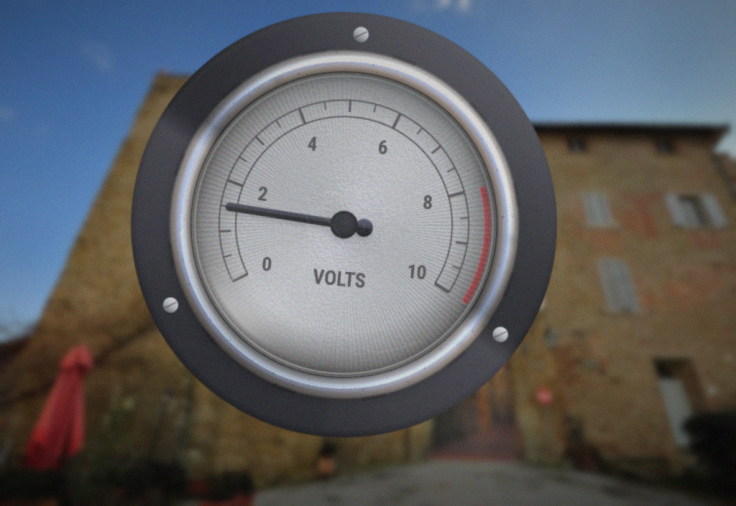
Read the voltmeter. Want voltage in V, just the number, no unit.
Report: 1.5
